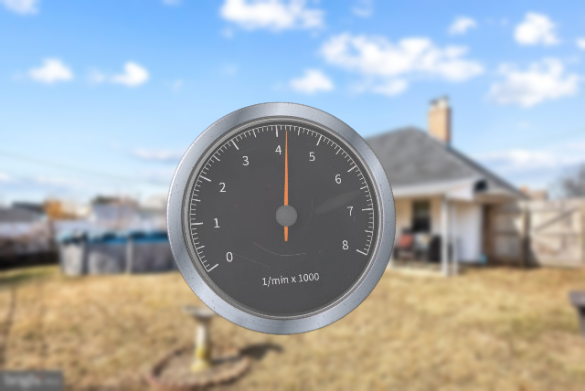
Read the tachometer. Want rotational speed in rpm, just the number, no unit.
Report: 4200
